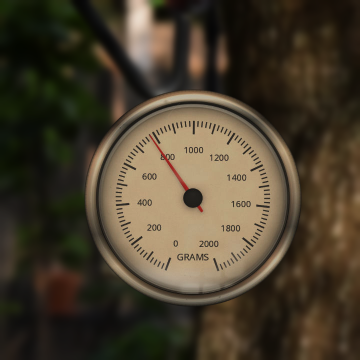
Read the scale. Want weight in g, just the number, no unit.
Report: 780
